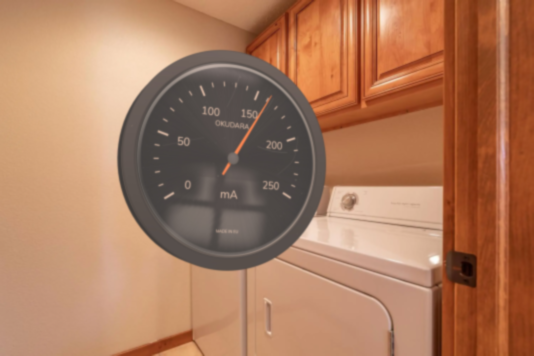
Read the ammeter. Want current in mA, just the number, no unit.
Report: 160
